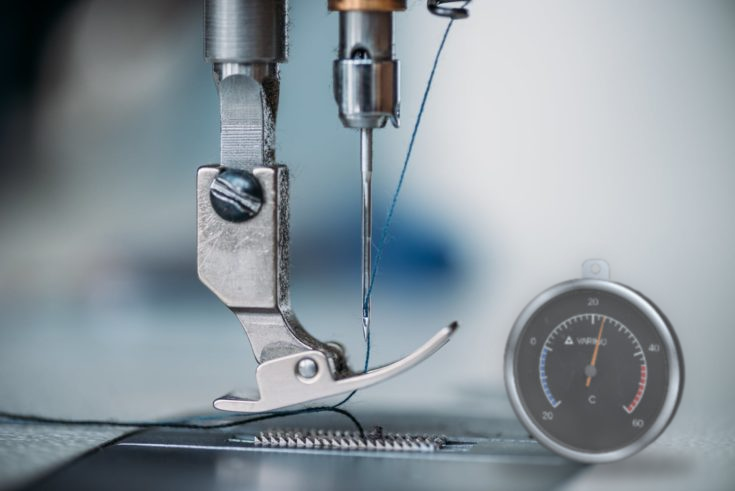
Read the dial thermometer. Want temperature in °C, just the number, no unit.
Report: 24
